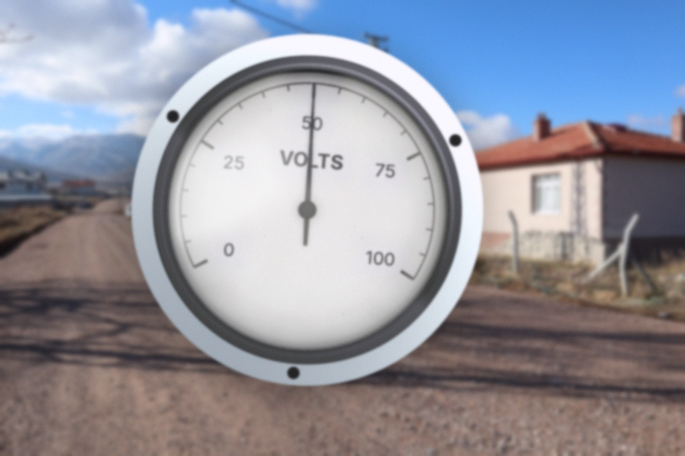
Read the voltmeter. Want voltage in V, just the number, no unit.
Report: 50
